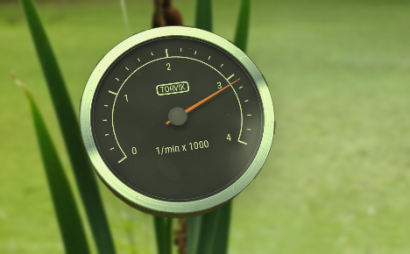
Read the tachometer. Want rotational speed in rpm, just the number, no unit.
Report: 3100
